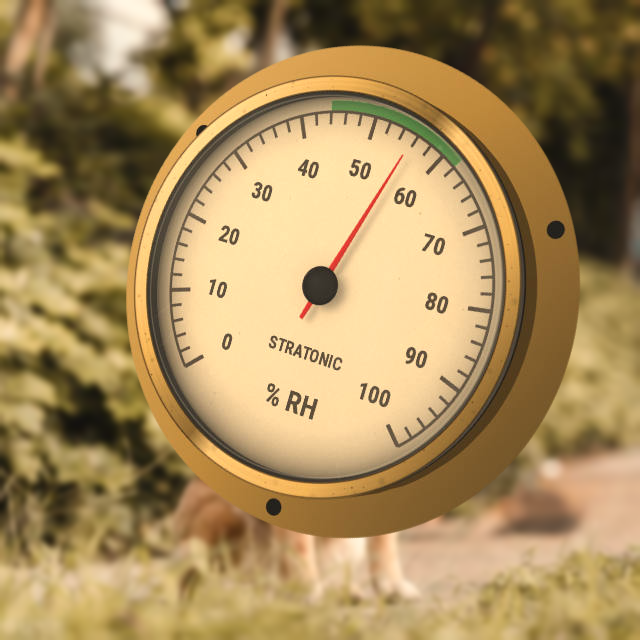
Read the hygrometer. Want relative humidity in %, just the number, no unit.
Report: 56
